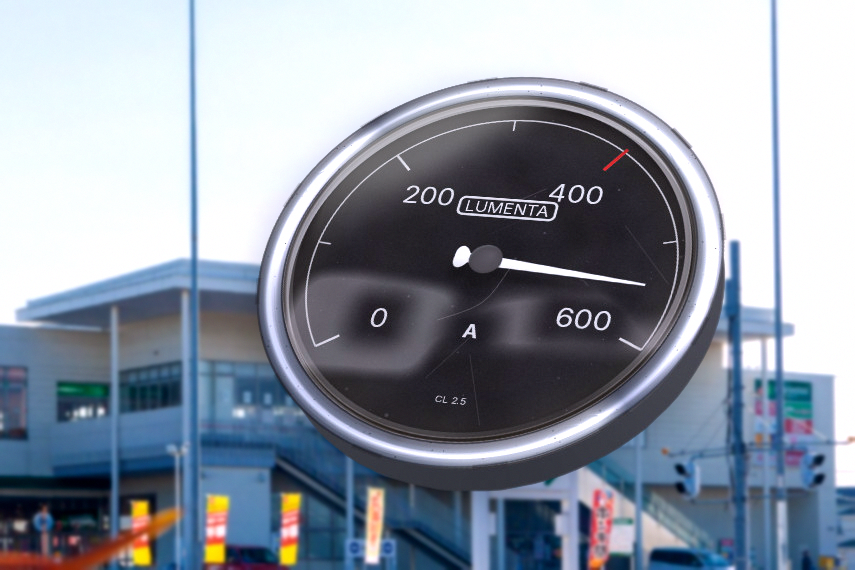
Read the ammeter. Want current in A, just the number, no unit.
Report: 550
